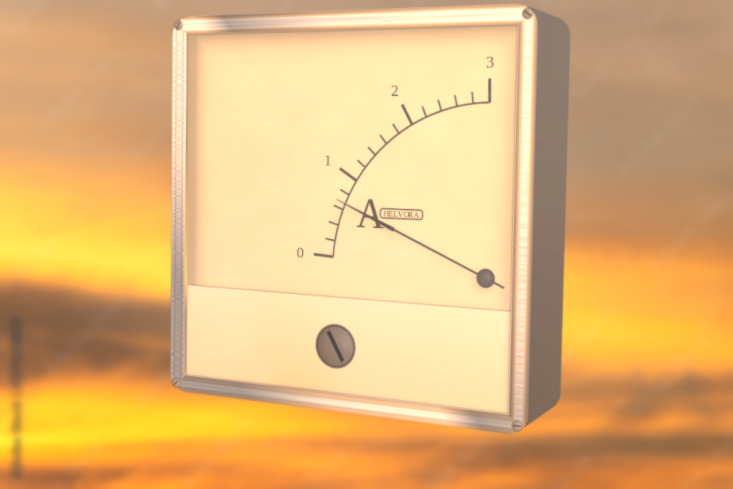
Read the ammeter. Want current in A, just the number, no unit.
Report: 0.7
